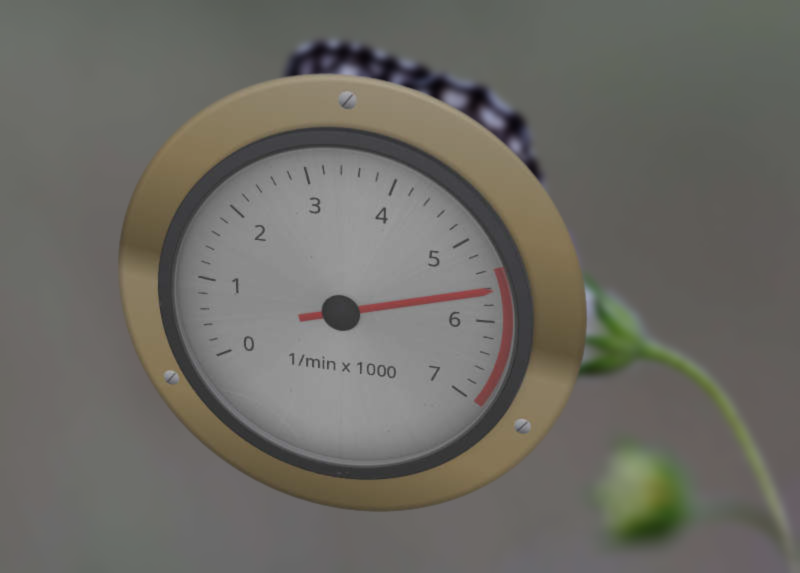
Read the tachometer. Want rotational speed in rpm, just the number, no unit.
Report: 5600
